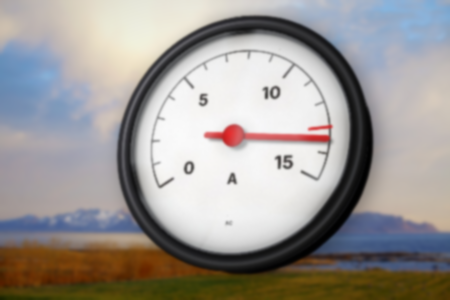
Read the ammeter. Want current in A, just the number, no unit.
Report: 13.5
